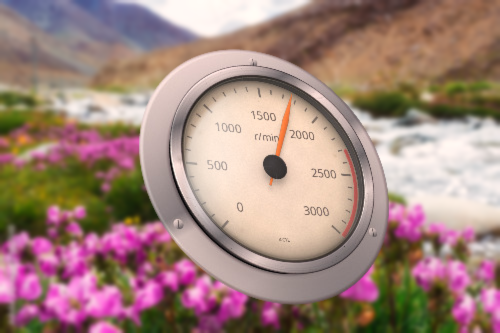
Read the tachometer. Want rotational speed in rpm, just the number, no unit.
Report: 1750
